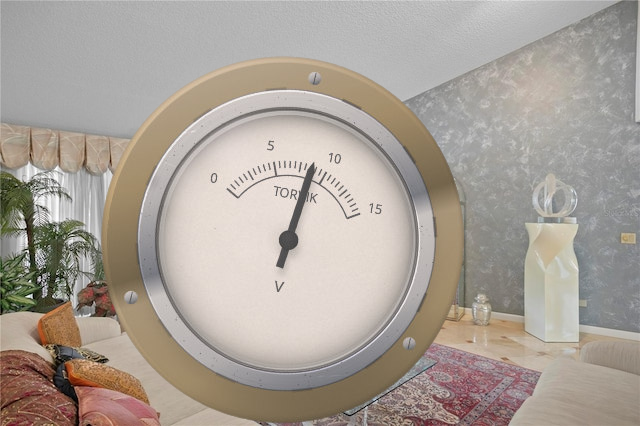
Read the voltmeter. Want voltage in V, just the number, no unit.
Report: 8.5
